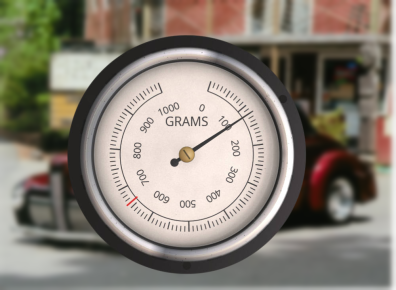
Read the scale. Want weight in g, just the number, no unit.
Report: 120
